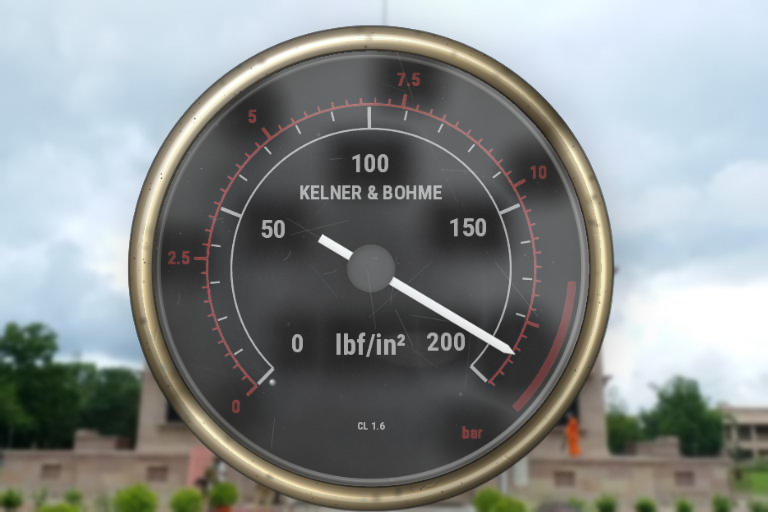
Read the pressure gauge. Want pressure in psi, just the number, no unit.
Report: 190
